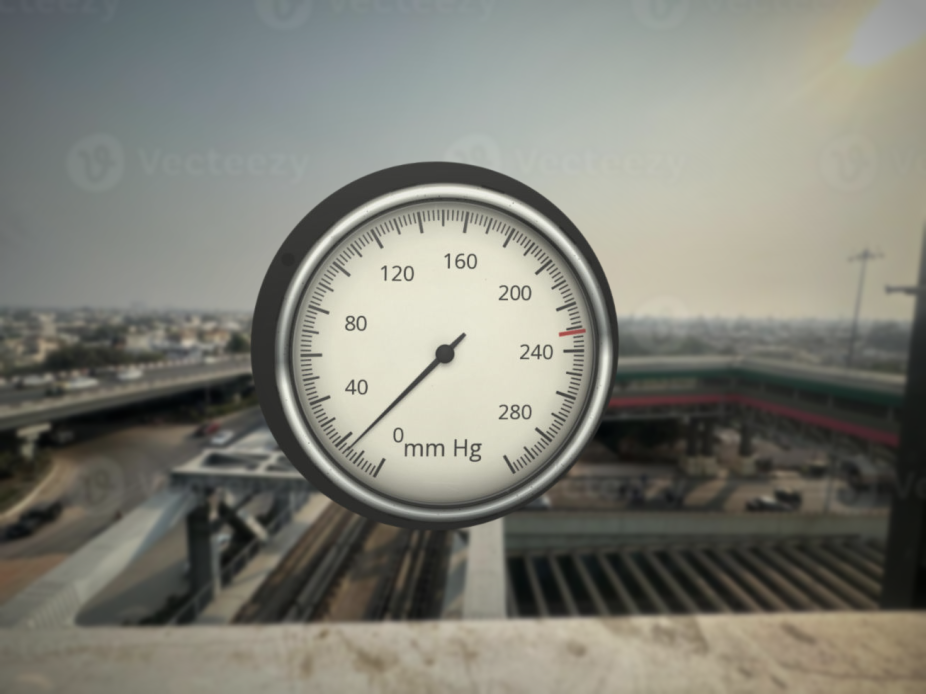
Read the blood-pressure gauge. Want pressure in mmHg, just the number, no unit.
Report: 16
